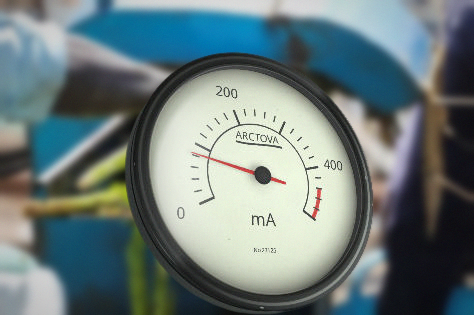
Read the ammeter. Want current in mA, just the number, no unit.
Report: 80
